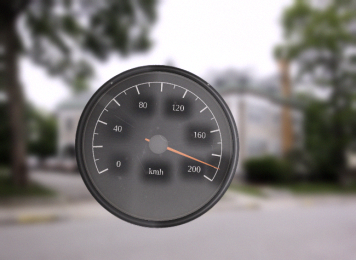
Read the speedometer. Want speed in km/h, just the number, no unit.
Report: 190
